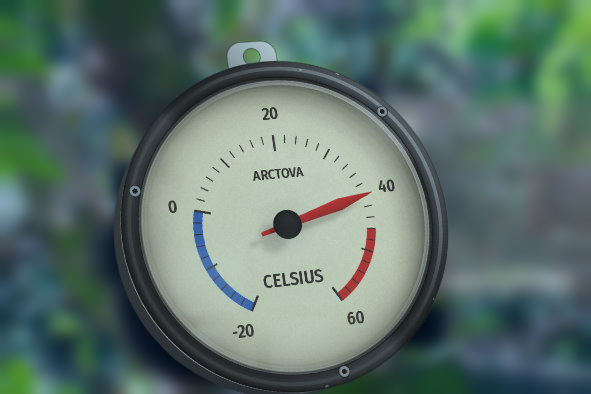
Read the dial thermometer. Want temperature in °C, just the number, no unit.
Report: 40
